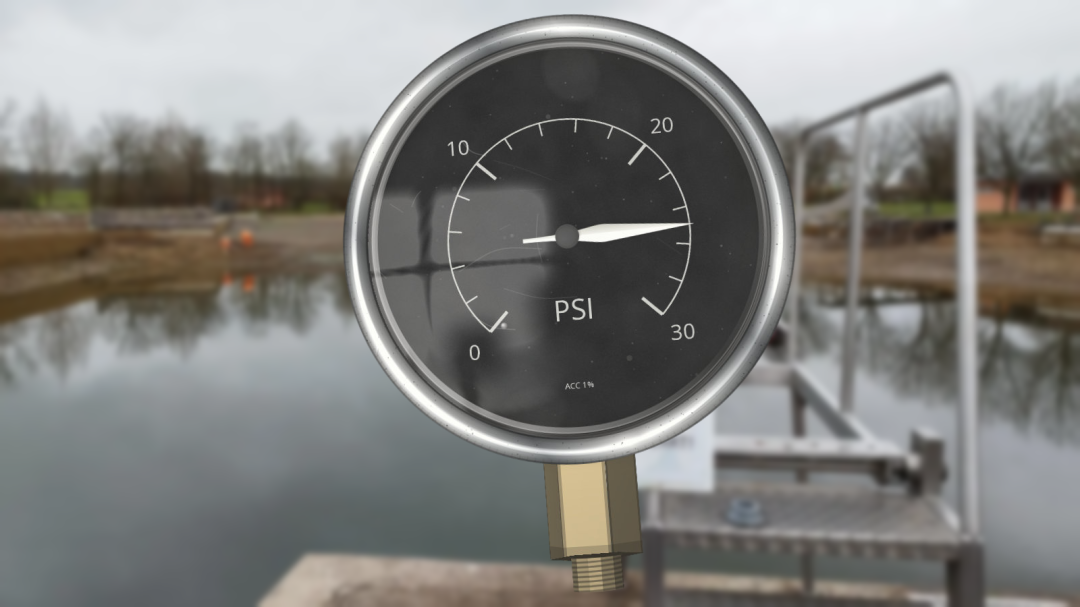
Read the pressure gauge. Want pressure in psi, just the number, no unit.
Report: 25
